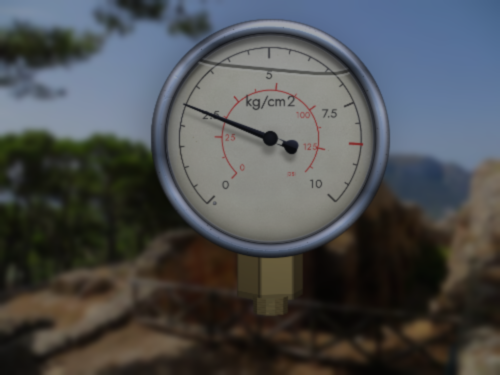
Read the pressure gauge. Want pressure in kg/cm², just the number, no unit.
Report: 2.5
